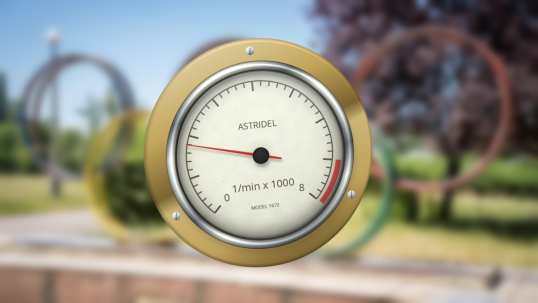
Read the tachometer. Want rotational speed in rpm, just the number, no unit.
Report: 1800
